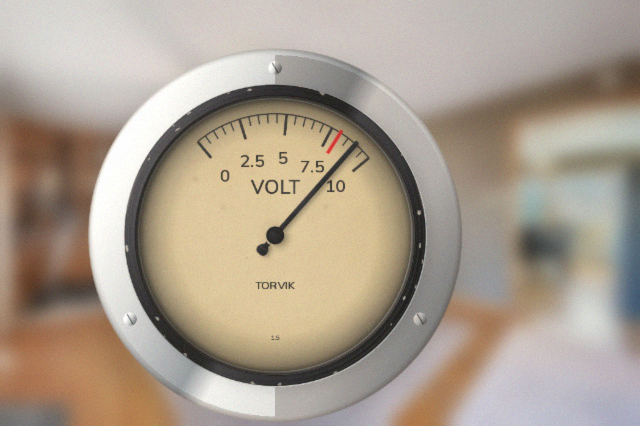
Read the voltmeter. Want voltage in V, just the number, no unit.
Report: 9
